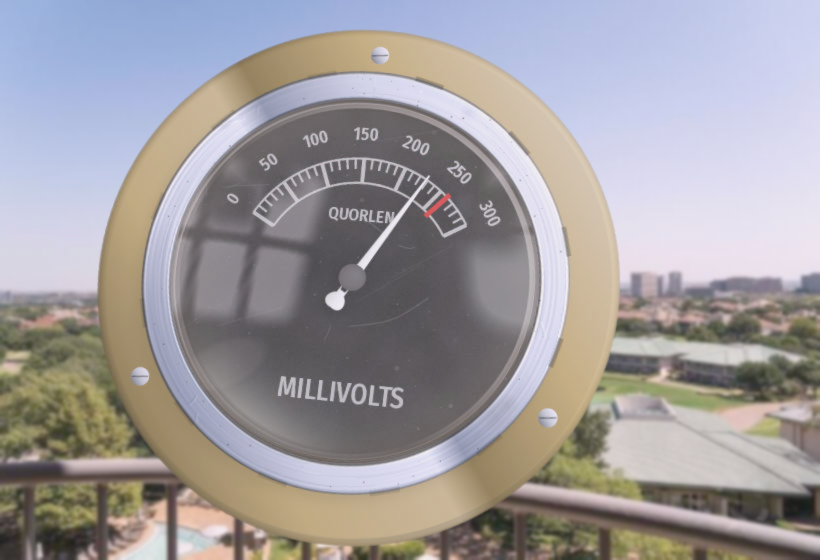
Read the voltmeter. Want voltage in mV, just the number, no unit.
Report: 230
